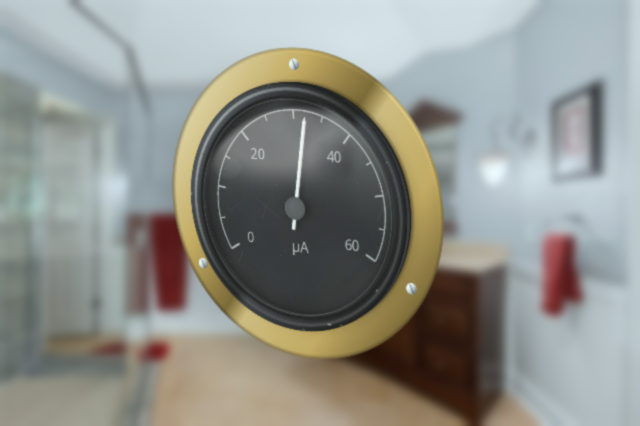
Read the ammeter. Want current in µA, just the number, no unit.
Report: 32.5
